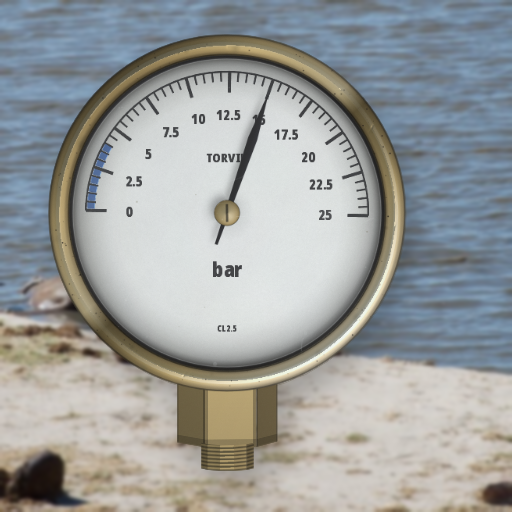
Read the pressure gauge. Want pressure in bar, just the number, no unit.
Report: 15
